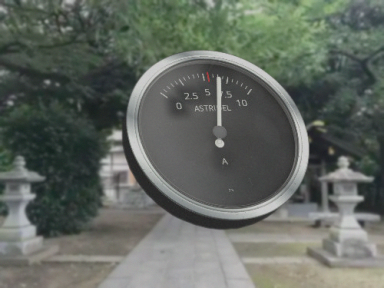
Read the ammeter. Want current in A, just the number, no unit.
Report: 6.5
